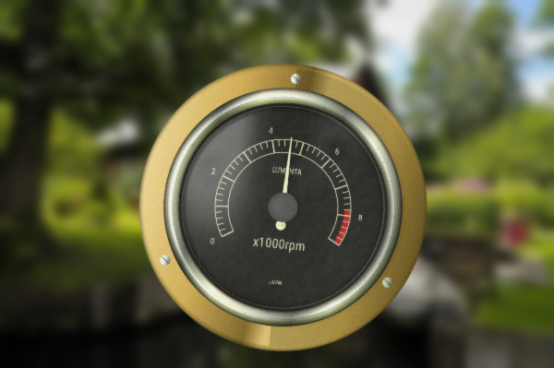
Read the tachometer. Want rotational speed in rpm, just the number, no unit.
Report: 4600
